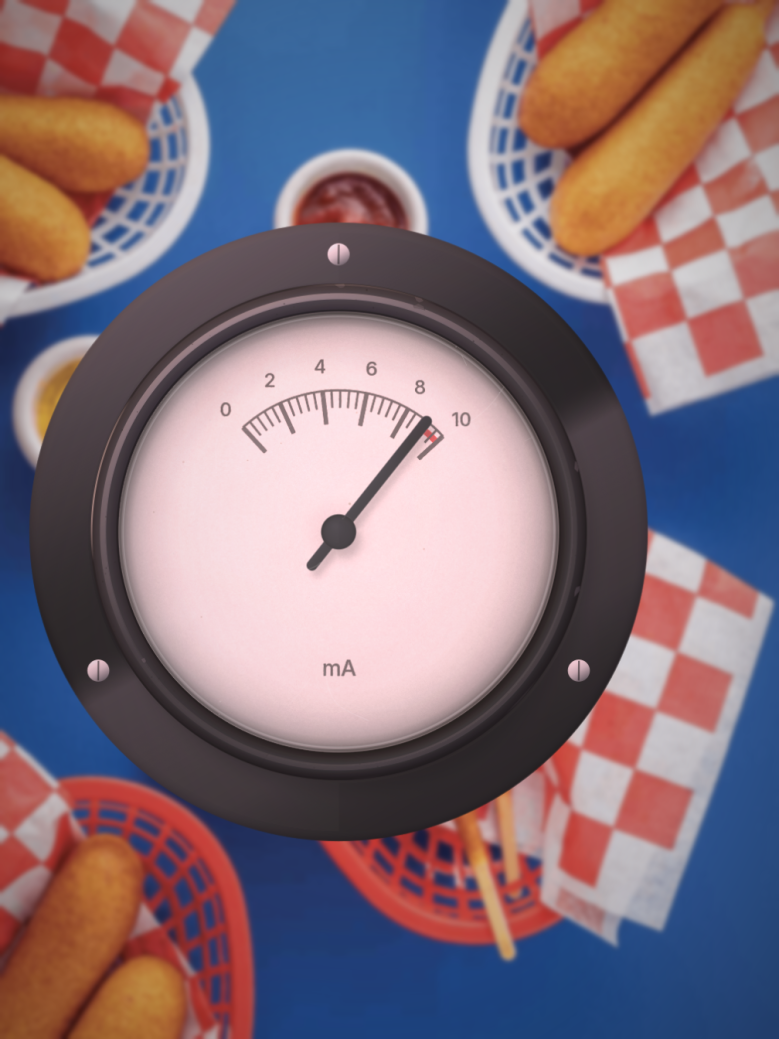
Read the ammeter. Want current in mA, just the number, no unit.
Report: 9
